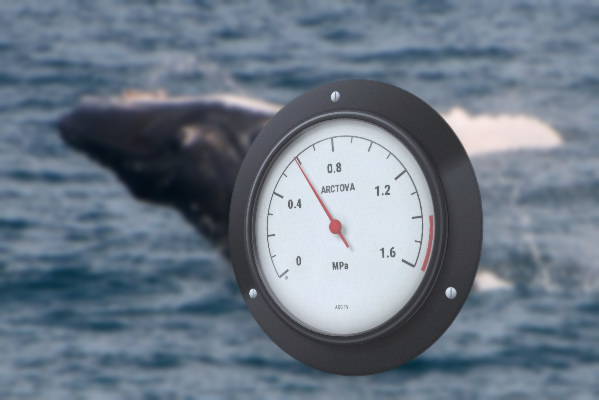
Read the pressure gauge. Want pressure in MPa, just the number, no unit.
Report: 0.6
